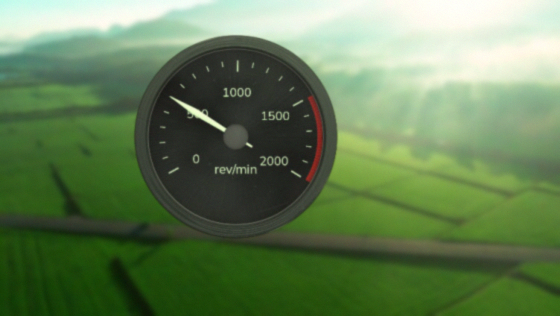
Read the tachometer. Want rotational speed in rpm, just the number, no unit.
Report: 500
